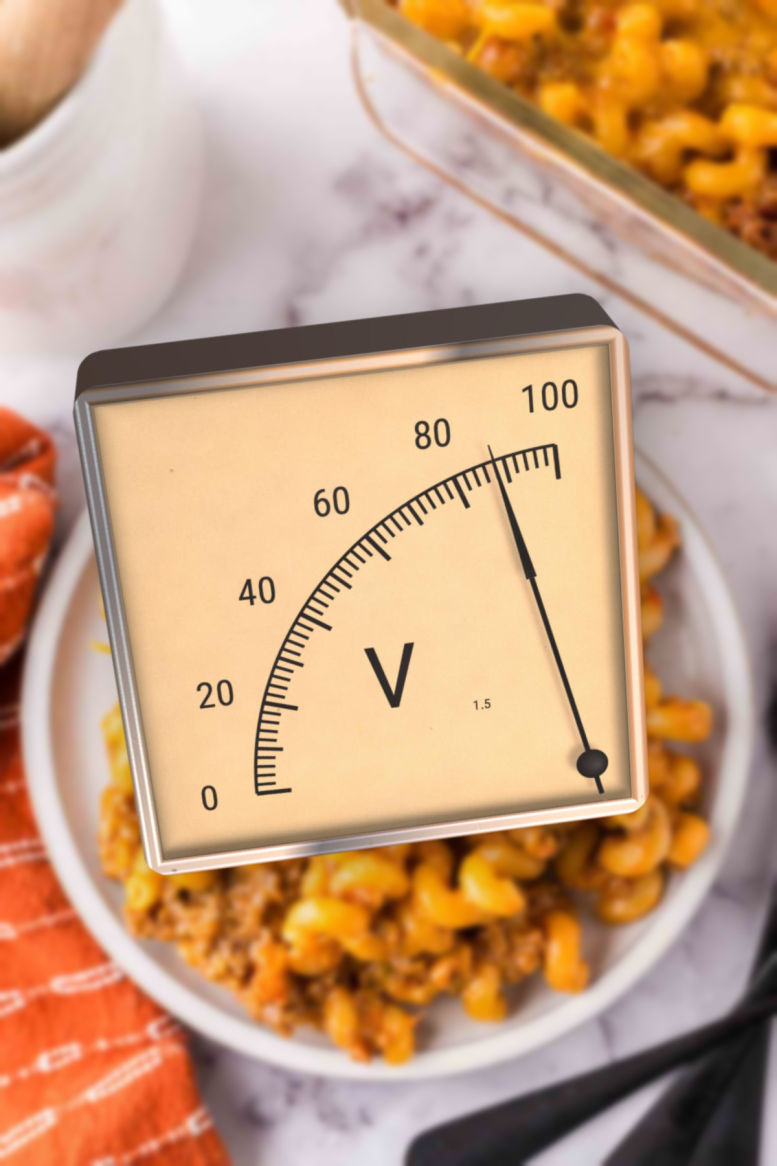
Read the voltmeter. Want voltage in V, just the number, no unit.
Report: 88
